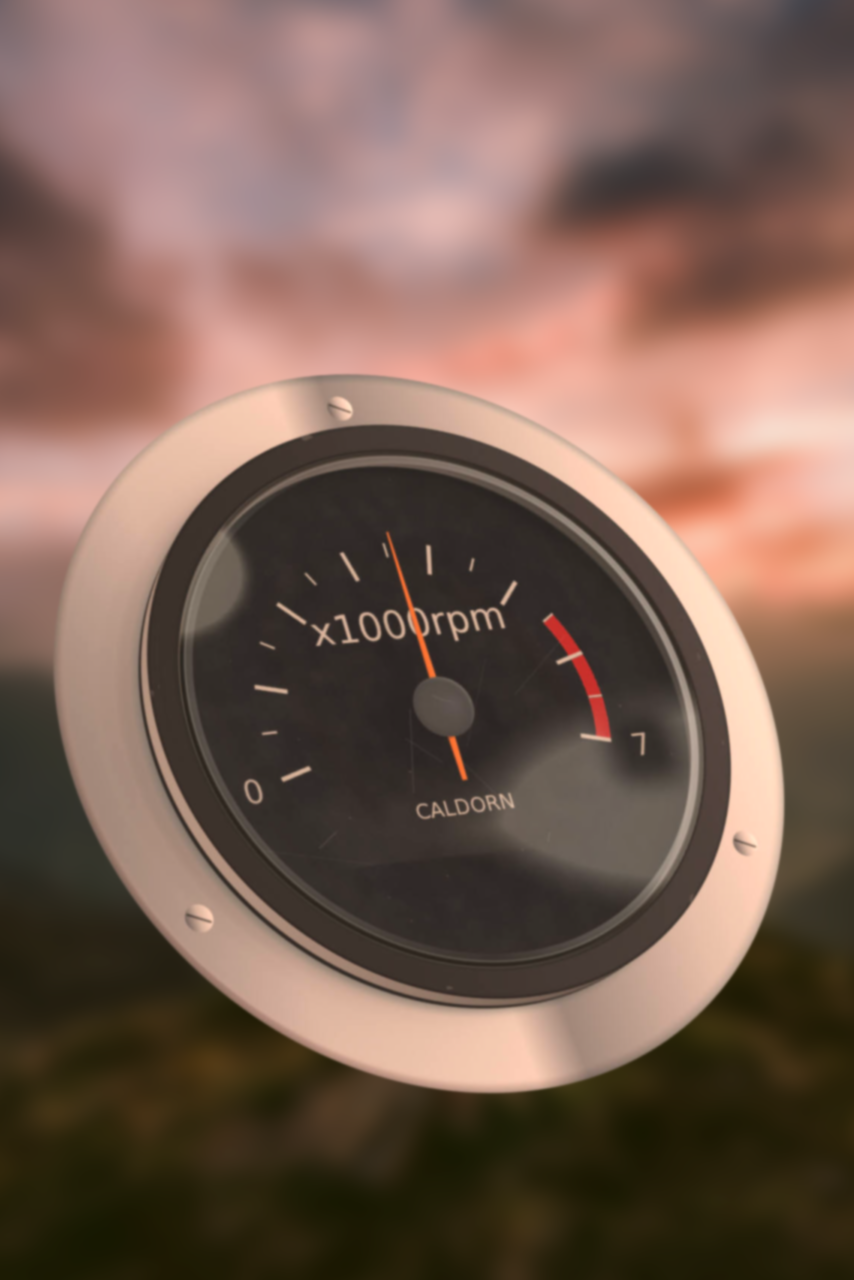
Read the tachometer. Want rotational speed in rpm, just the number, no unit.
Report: 3500
